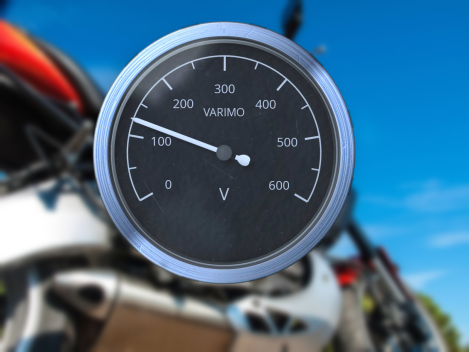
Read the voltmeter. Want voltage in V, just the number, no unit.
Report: 125
